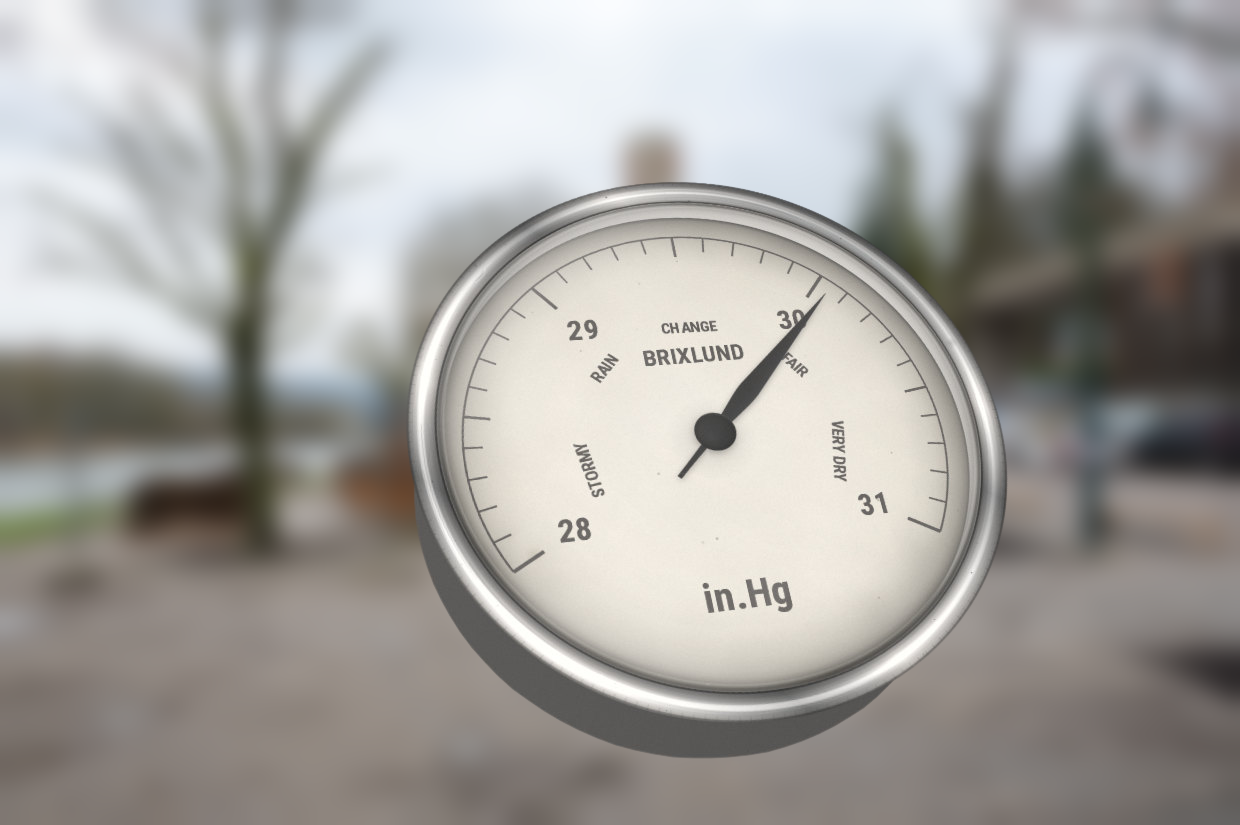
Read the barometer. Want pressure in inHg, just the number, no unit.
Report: 30.05
